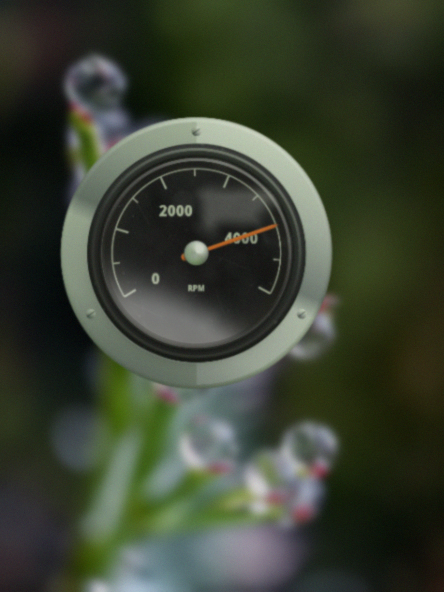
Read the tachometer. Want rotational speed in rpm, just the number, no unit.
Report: 4000
